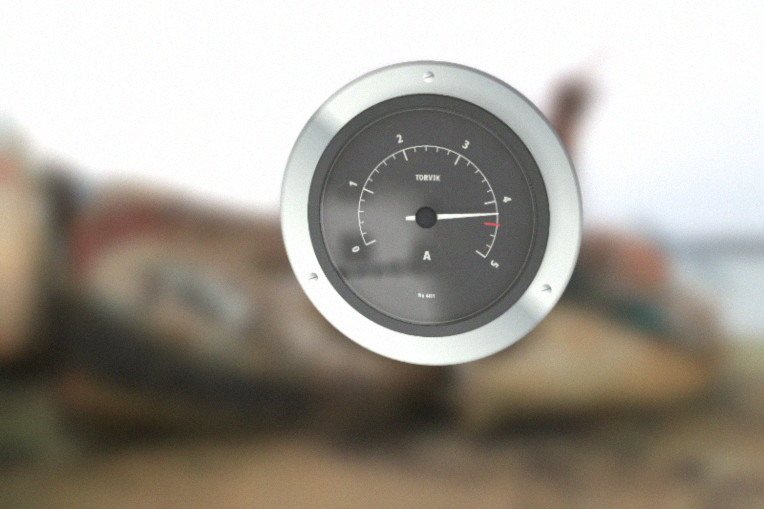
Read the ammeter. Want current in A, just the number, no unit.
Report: 4.2
